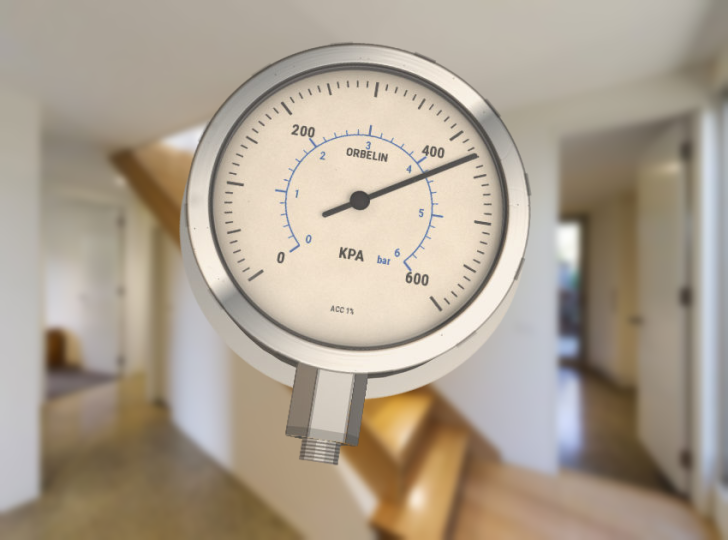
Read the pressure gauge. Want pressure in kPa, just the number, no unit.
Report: 430
